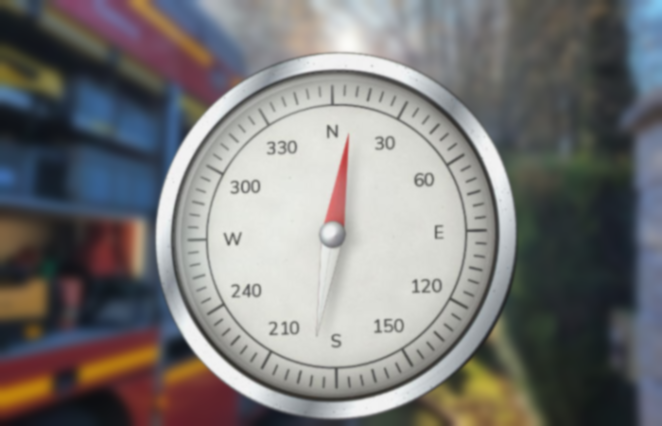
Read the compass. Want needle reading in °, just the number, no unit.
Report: 10
